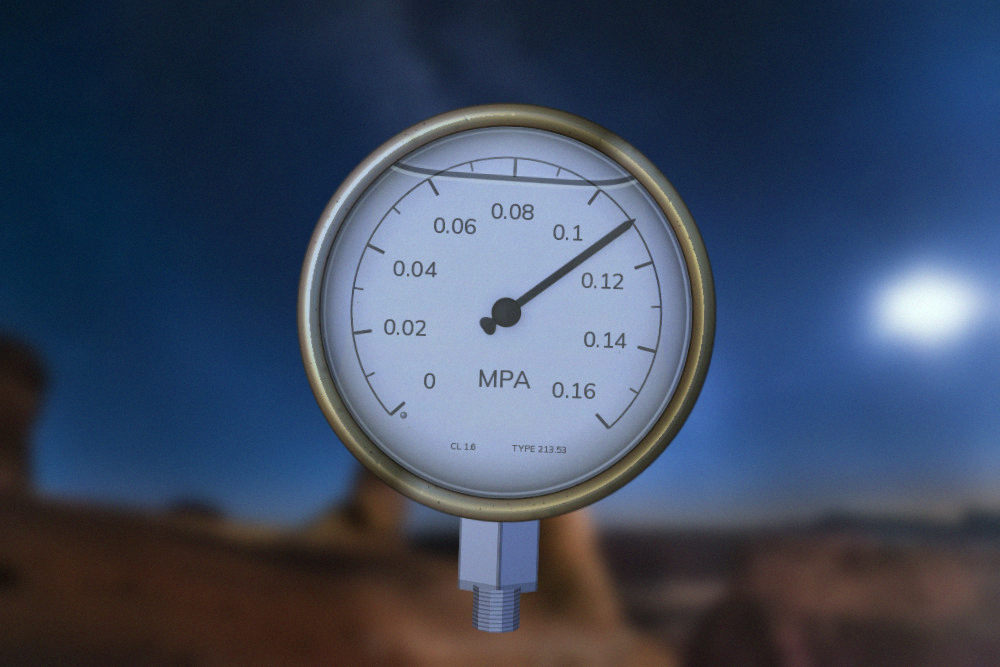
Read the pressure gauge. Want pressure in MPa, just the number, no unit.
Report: 0.11
